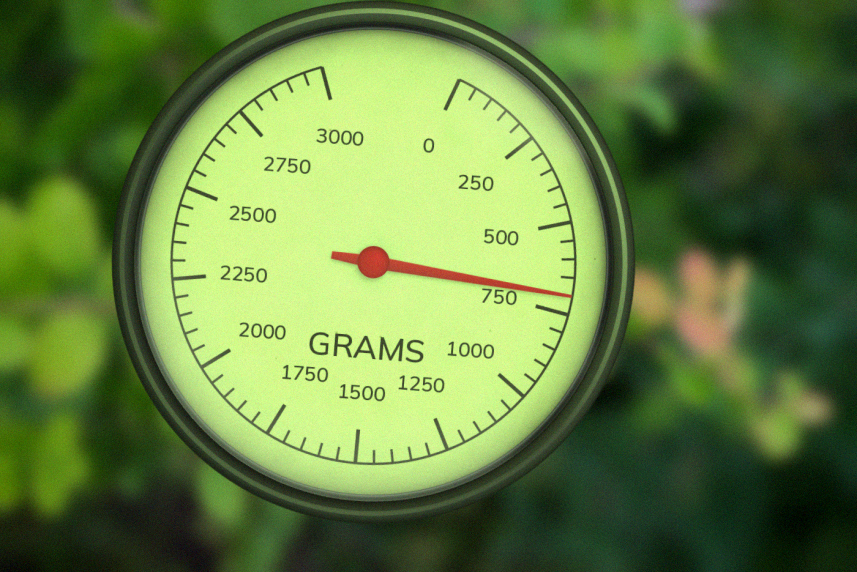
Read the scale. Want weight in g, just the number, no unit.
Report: 700
